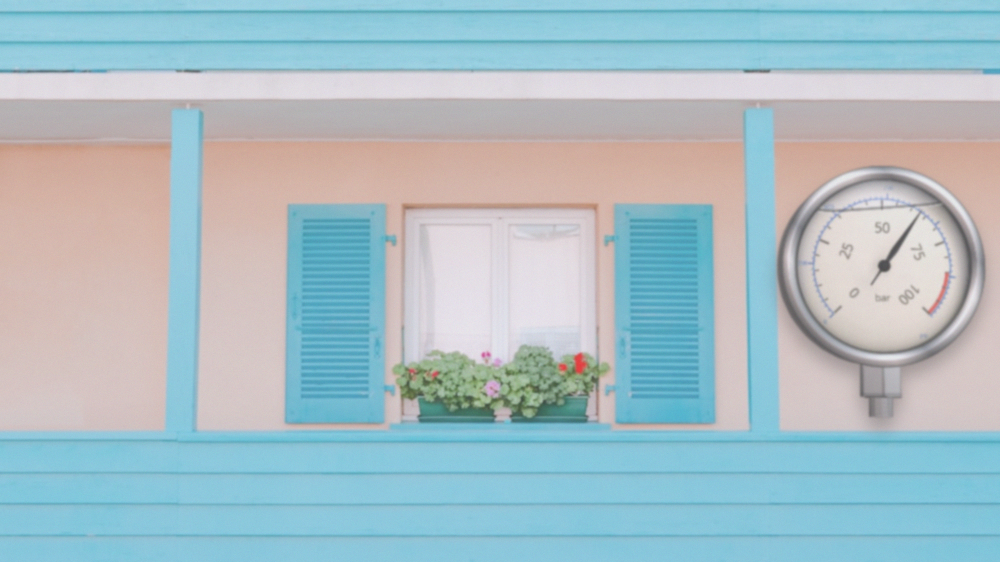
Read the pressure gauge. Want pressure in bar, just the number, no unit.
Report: 62.5
